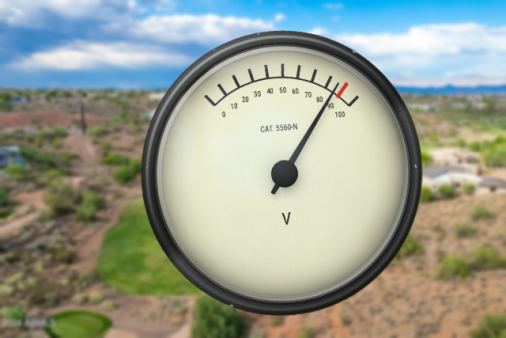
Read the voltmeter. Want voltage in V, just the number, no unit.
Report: 85
